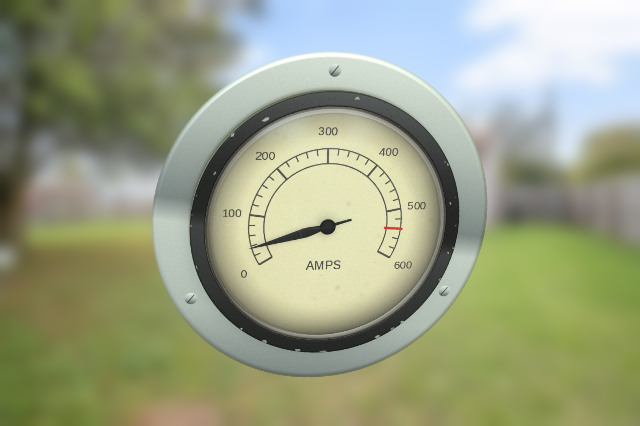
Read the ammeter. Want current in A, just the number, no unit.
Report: 40
